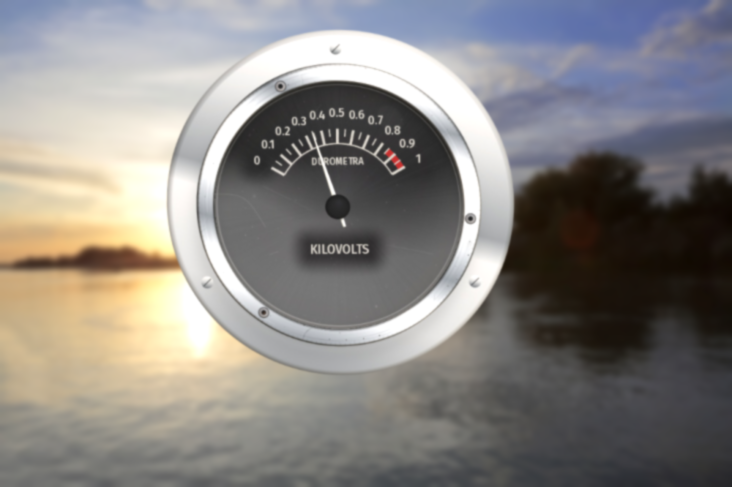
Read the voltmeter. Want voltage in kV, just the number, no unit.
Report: 0.35
